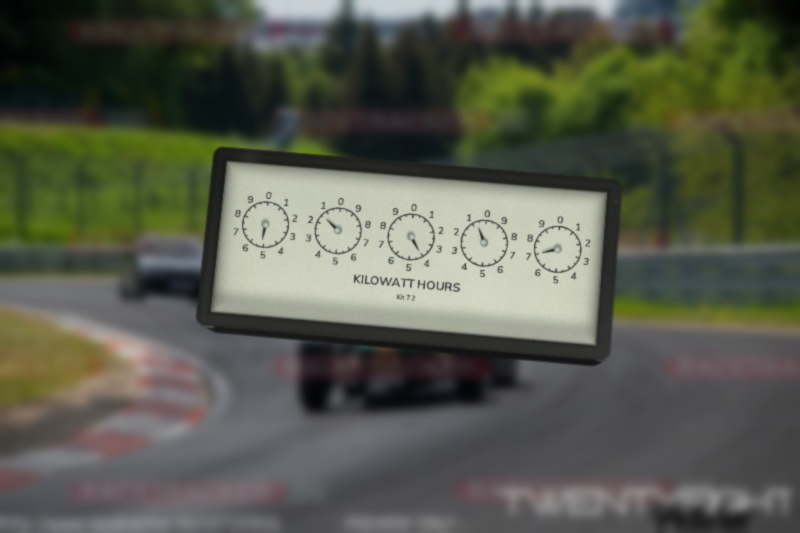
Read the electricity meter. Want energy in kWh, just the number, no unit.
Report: 51407
